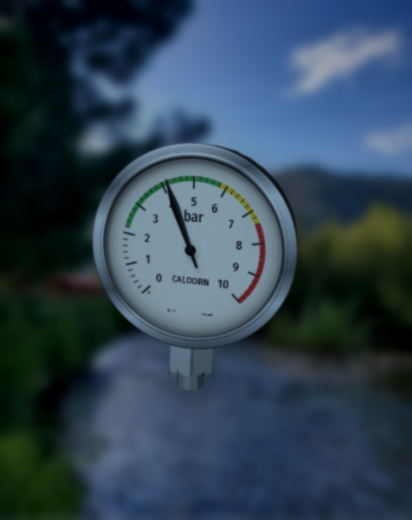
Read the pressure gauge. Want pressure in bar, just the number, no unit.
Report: 4.2
